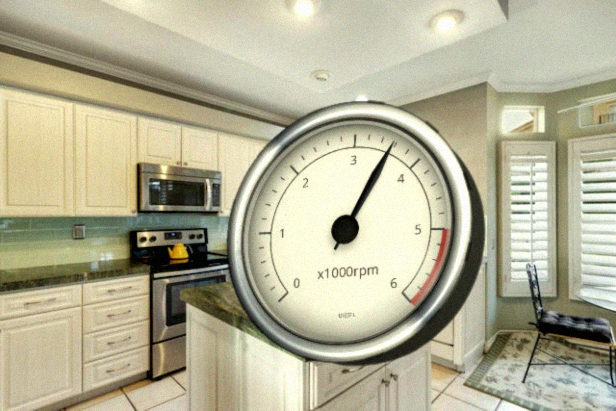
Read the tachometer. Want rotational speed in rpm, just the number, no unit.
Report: 3600
